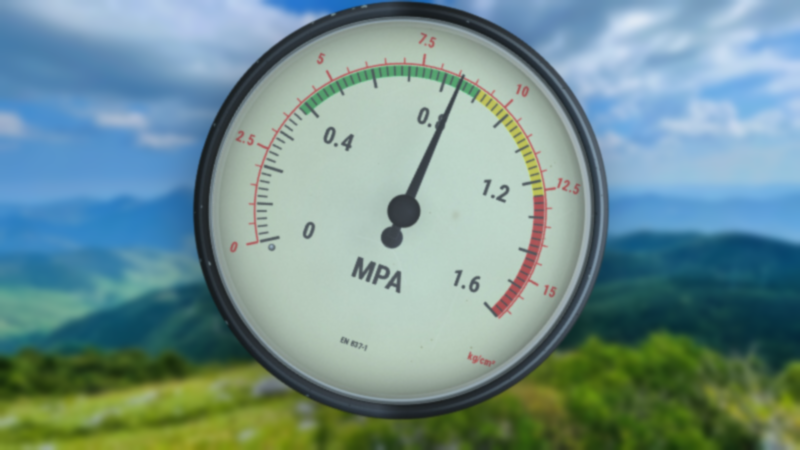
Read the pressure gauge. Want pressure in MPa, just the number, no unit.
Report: 0.84
